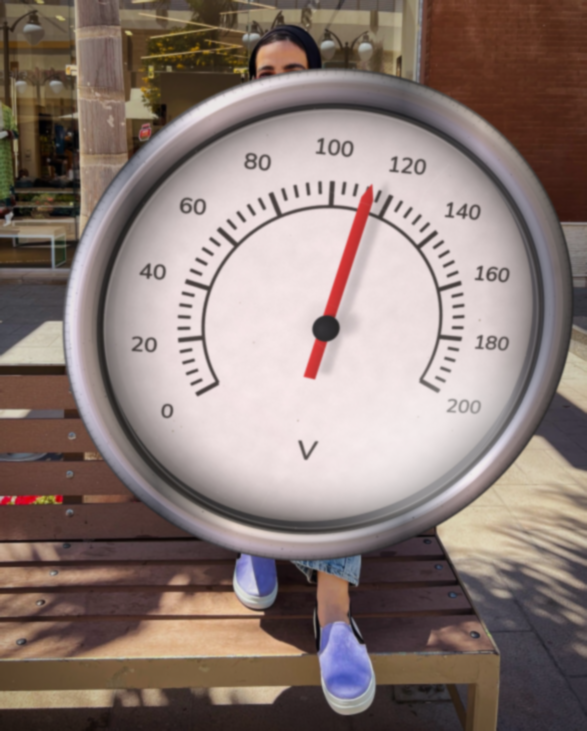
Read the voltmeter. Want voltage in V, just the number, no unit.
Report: 112
